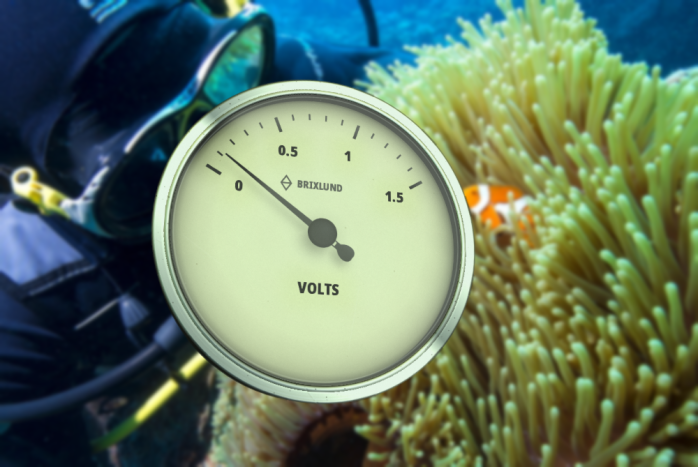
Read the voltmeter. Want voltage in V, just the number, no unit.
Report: 0.1
